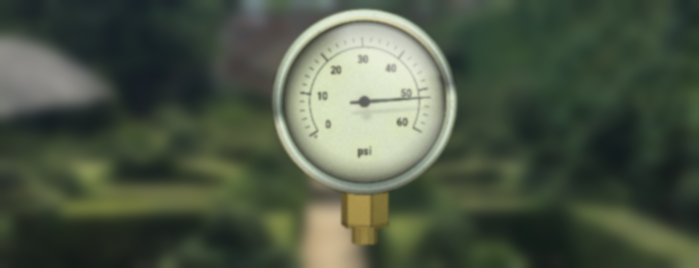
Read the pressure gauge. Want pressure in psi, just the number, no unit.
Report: 52
